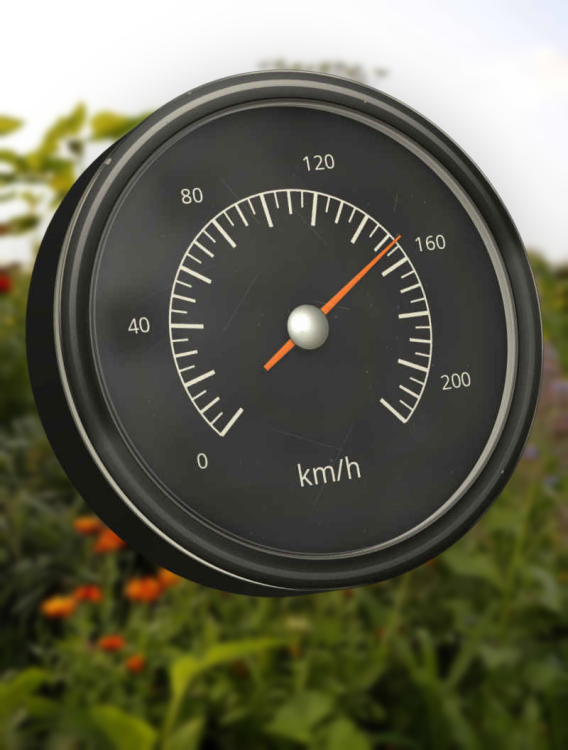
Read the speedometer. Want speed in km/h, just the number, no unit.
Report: 152.5
